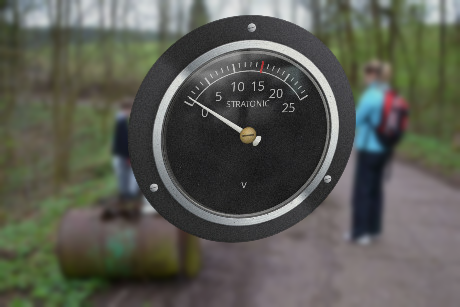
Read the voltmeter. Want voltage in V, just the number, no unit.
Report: 1
